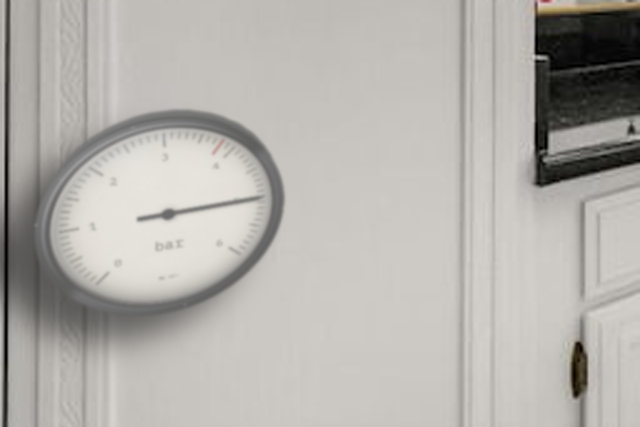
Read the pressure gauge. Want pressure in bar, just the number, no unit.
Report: 5
